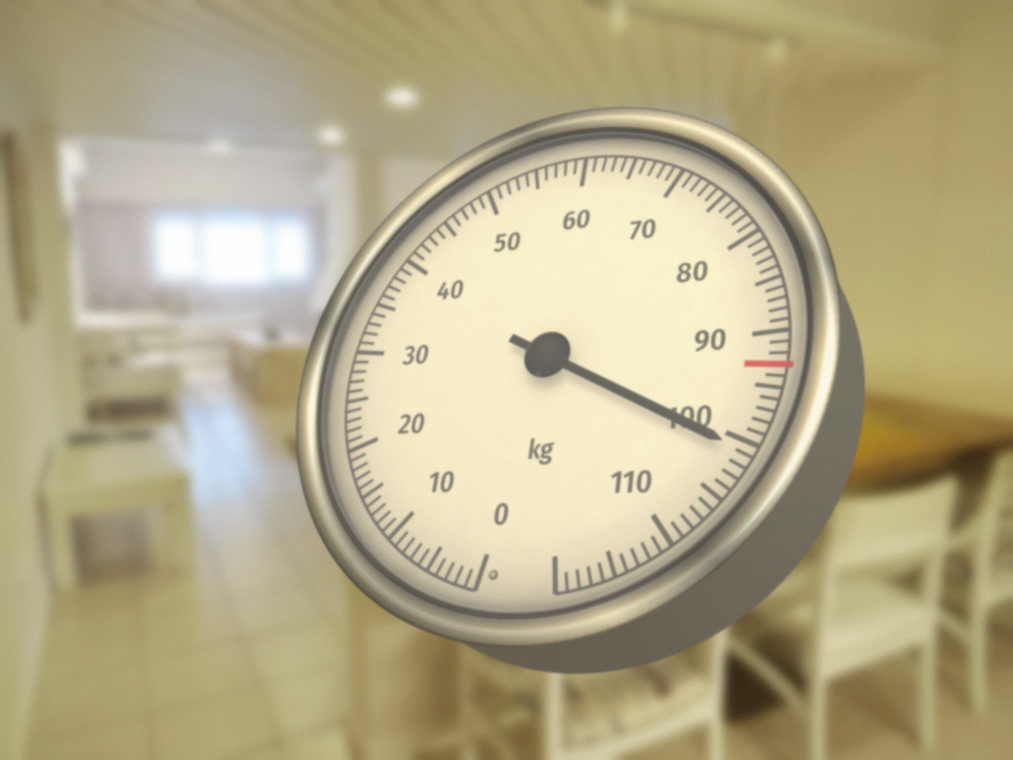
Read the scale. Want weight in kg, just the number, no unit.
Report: 101
